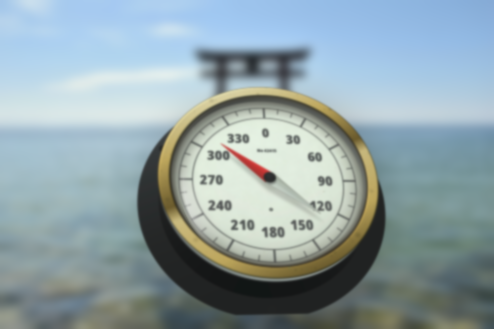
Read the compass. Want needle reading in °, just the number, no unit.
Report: 310
